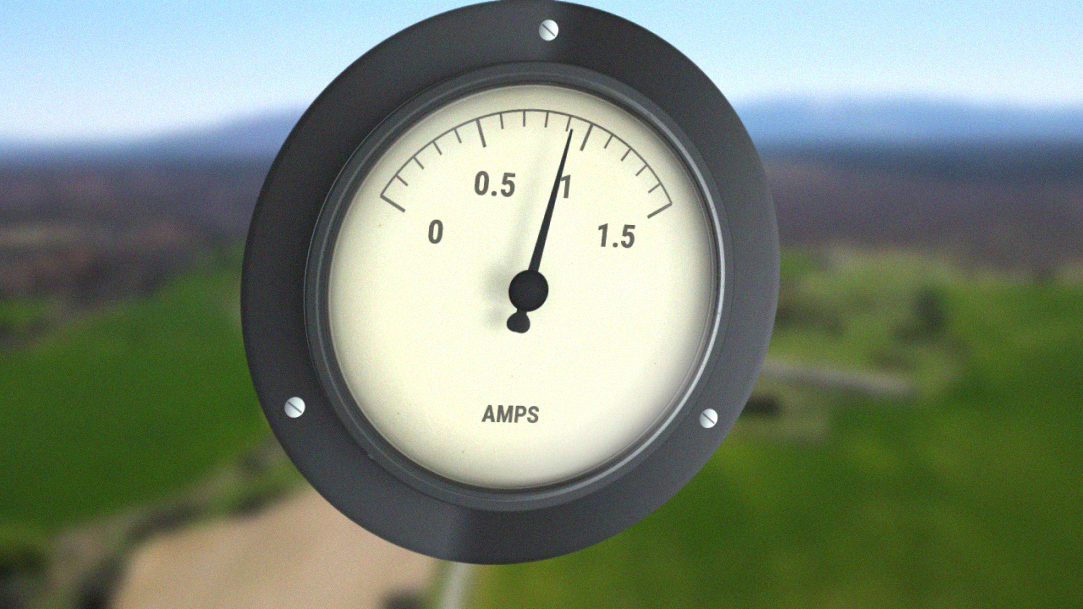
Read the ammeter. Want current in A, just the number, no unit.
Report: 0.9
